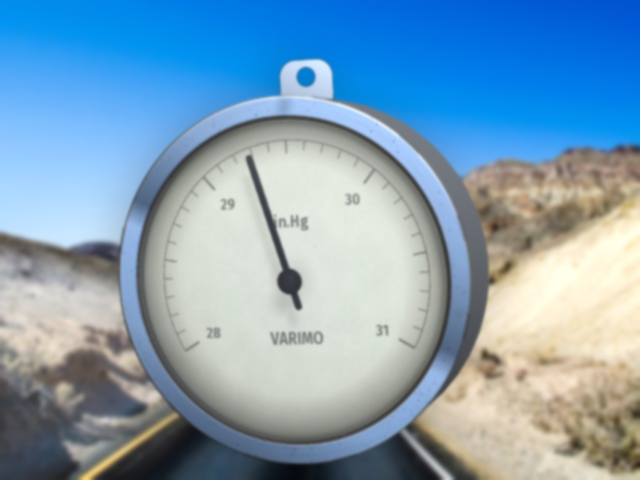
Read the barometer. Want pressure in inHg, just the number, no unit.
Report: 29.3
